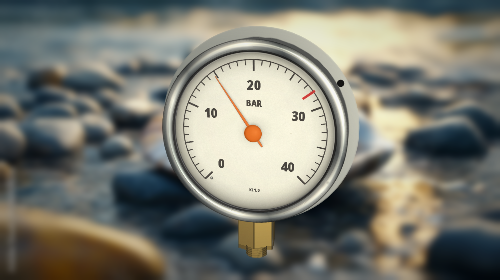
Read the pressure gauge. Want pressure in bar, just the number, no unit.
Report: 15
